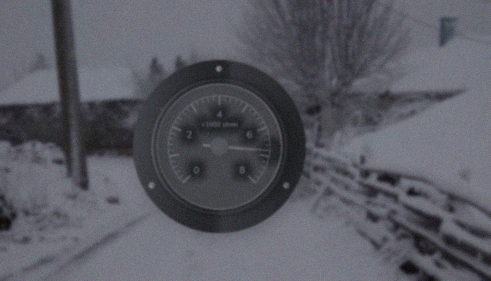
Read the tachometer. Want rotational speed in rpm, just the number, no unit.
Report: 6800
